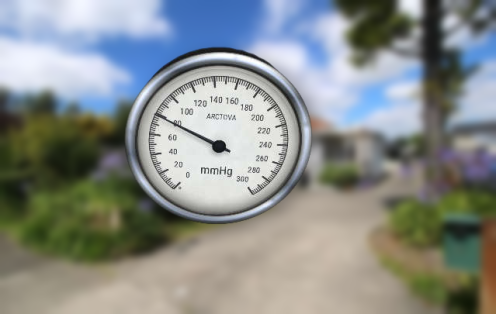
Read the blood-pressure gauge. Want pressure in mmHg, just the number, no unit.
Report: 80
